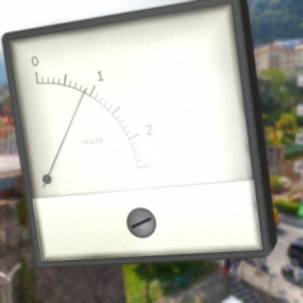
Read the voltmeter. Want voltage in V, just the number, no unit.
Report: 0.9
